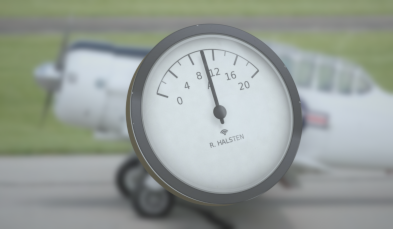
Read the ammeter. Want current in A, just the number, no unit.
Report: 10
